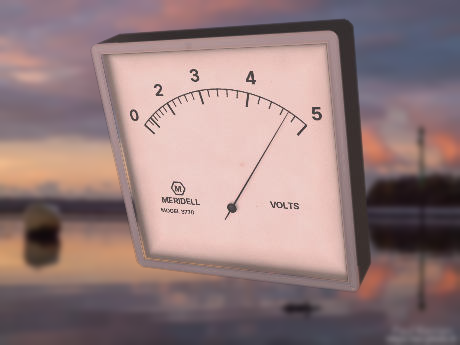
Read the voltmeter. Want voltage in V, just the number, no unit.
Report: 4.7
